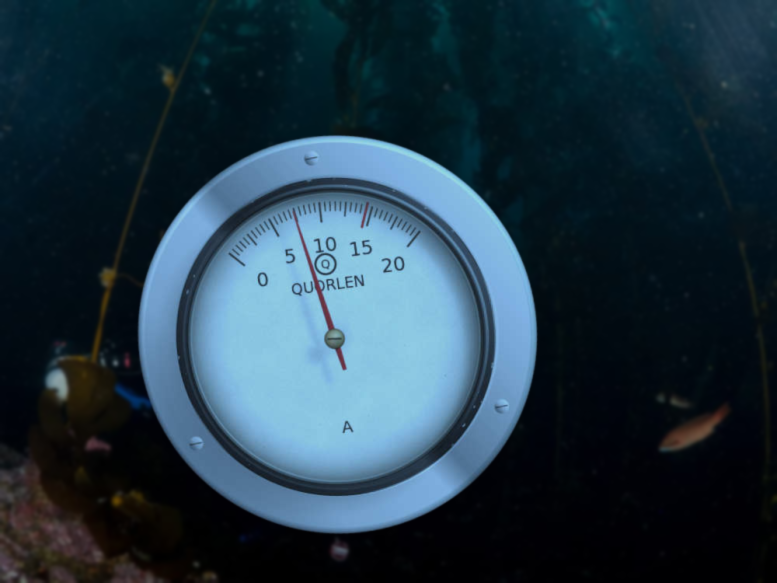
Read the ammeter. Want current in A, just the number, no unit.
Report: 7.5
